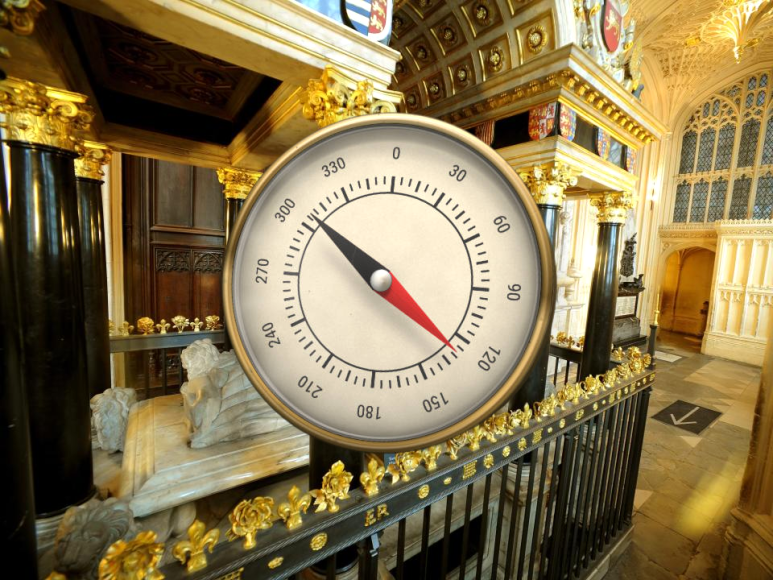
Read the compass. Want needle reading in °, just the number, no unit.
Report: 127.5
